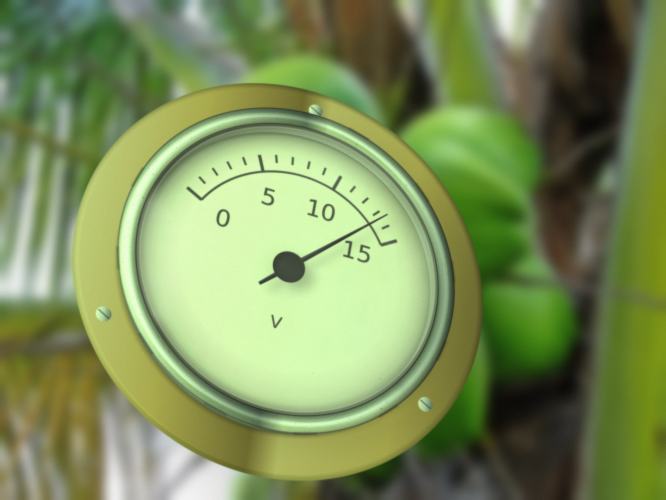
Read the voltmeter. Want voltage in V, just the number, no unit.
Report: 13.5
